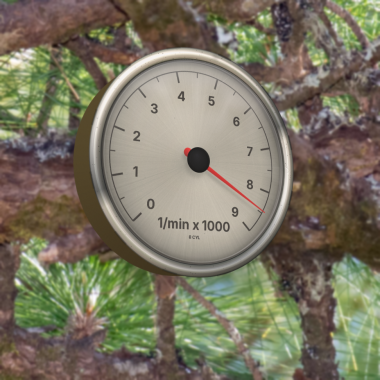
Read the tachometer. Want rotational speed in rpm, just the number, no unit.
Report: 8500
